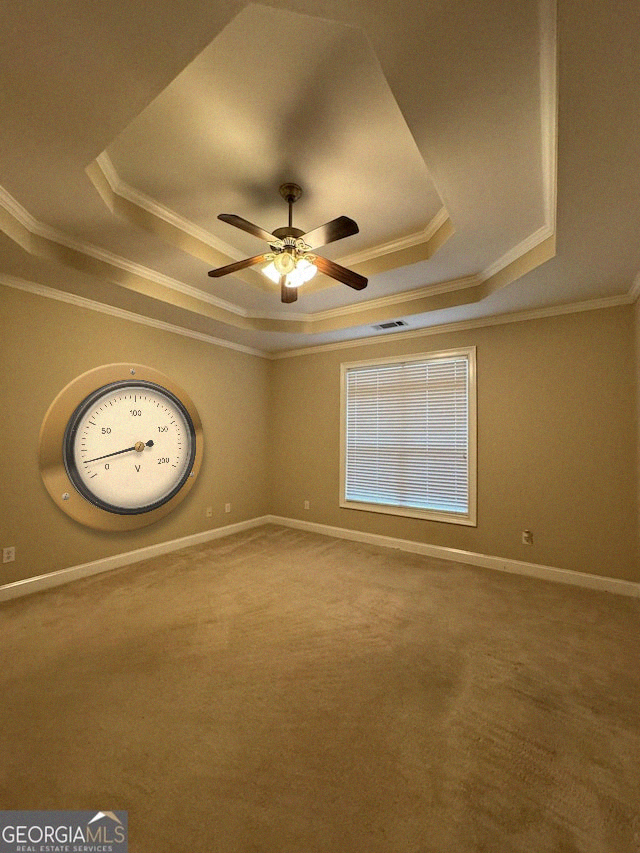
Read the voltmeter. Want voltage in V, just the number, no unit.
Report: 15
